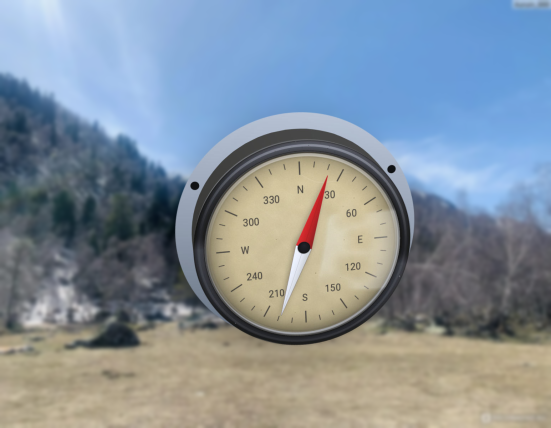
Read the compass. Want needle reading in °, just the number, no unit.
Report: 20
